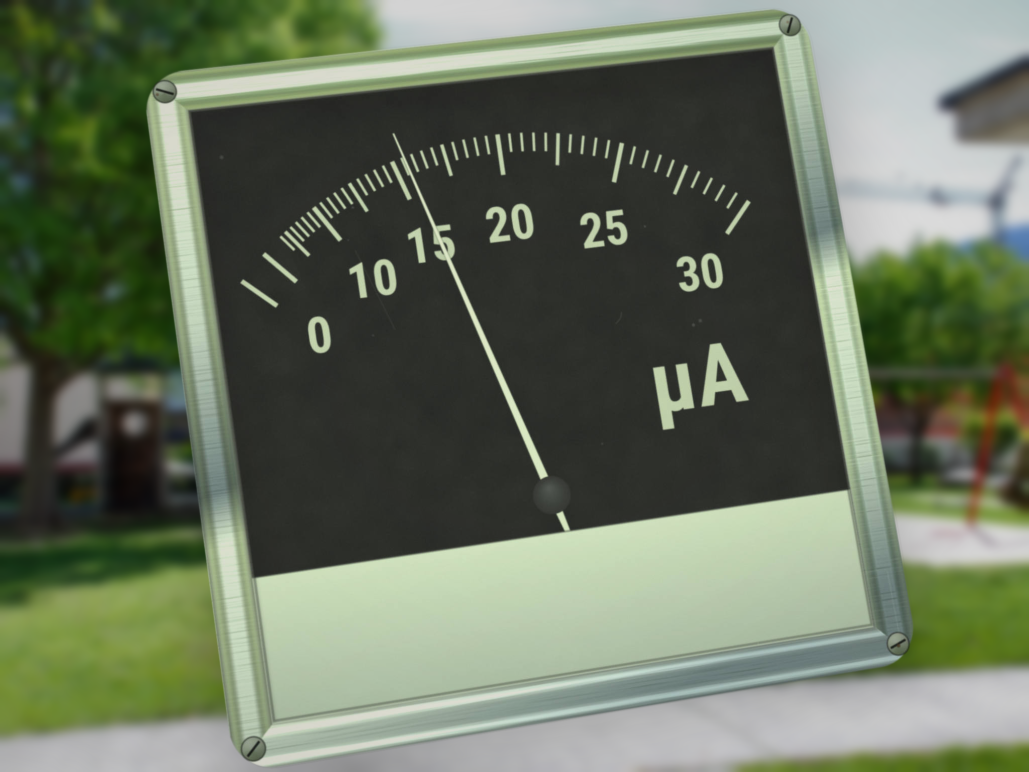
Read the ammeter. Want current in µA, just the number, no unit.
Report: 15.5
